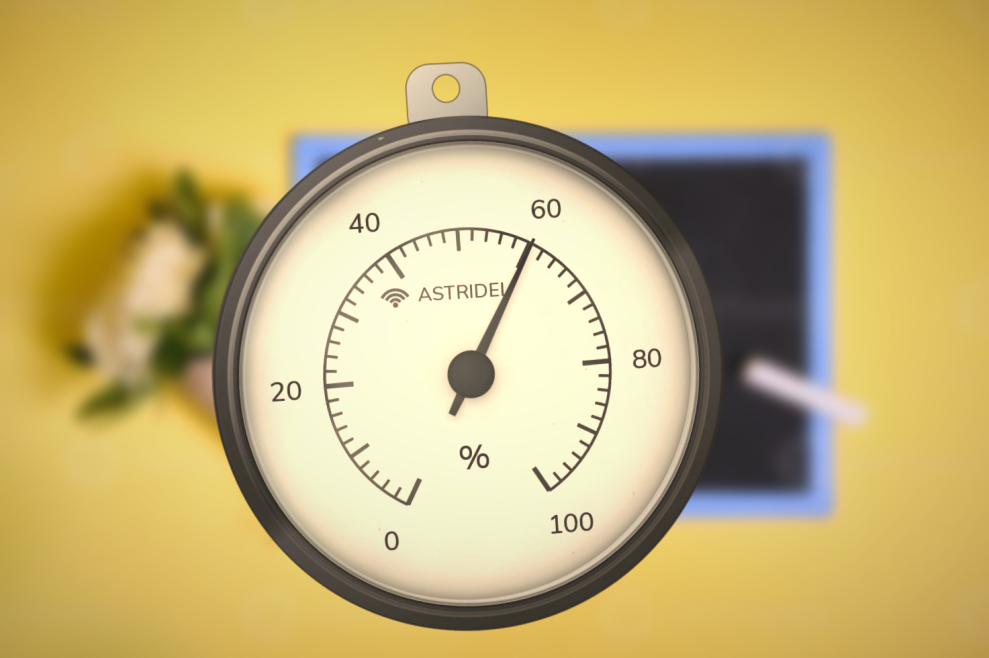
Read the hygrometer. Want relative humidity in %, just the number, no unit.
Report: 60
